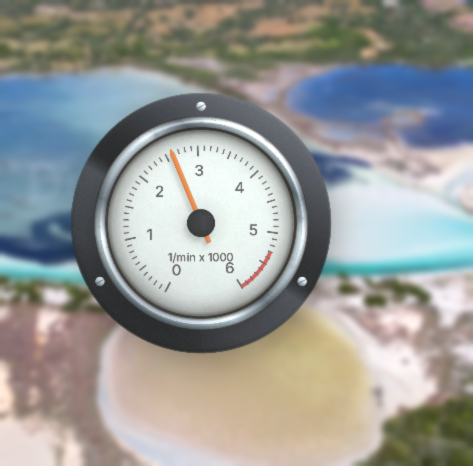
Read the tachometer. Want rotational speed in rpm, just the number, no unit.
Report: 2600
